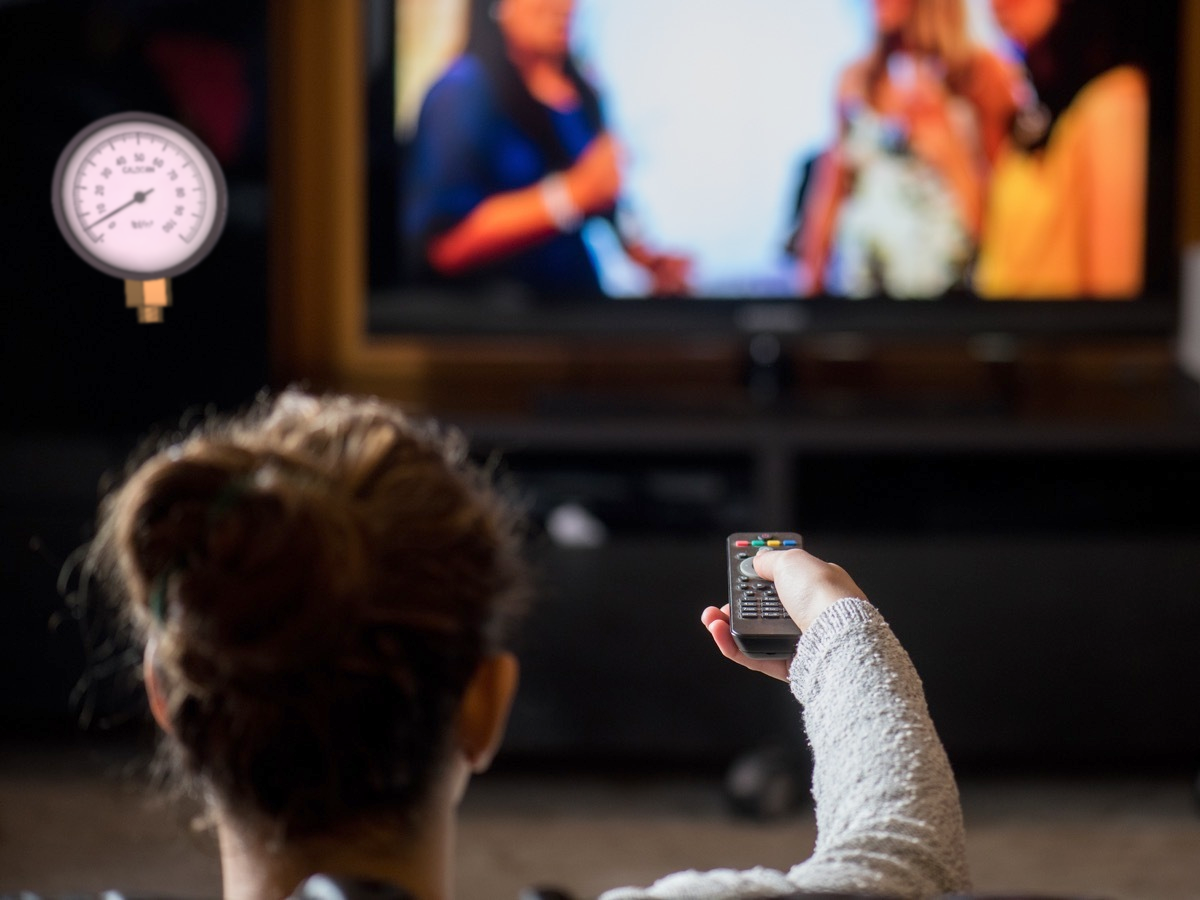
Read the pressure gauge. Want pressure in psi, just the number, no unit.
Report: 5
